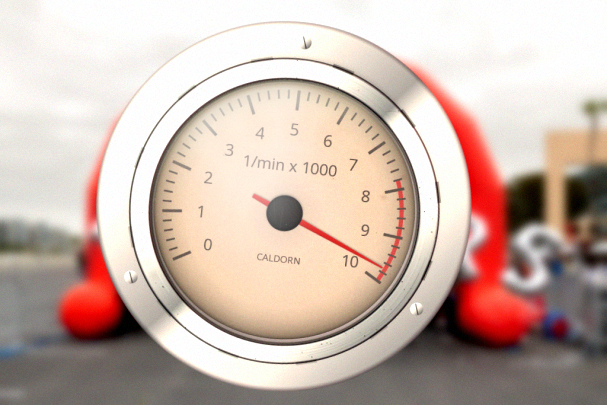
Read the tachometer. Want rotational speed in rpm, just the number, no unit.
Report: 9700
